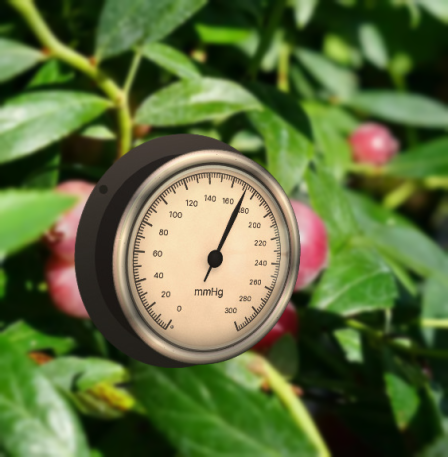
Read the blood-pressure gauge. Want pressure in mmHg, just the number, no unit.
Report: 170
